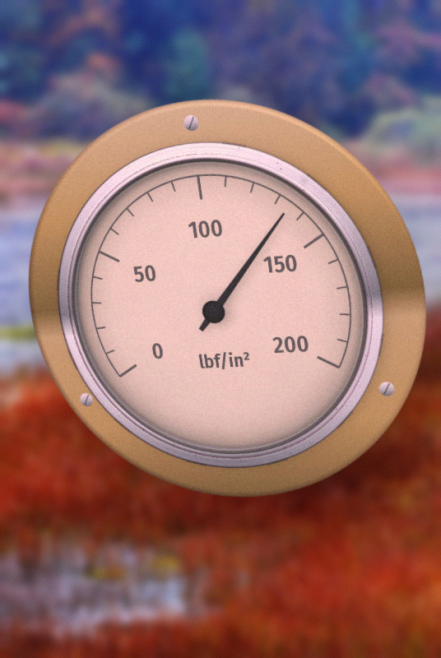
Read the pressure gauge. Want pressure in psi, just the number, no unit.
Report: 135
